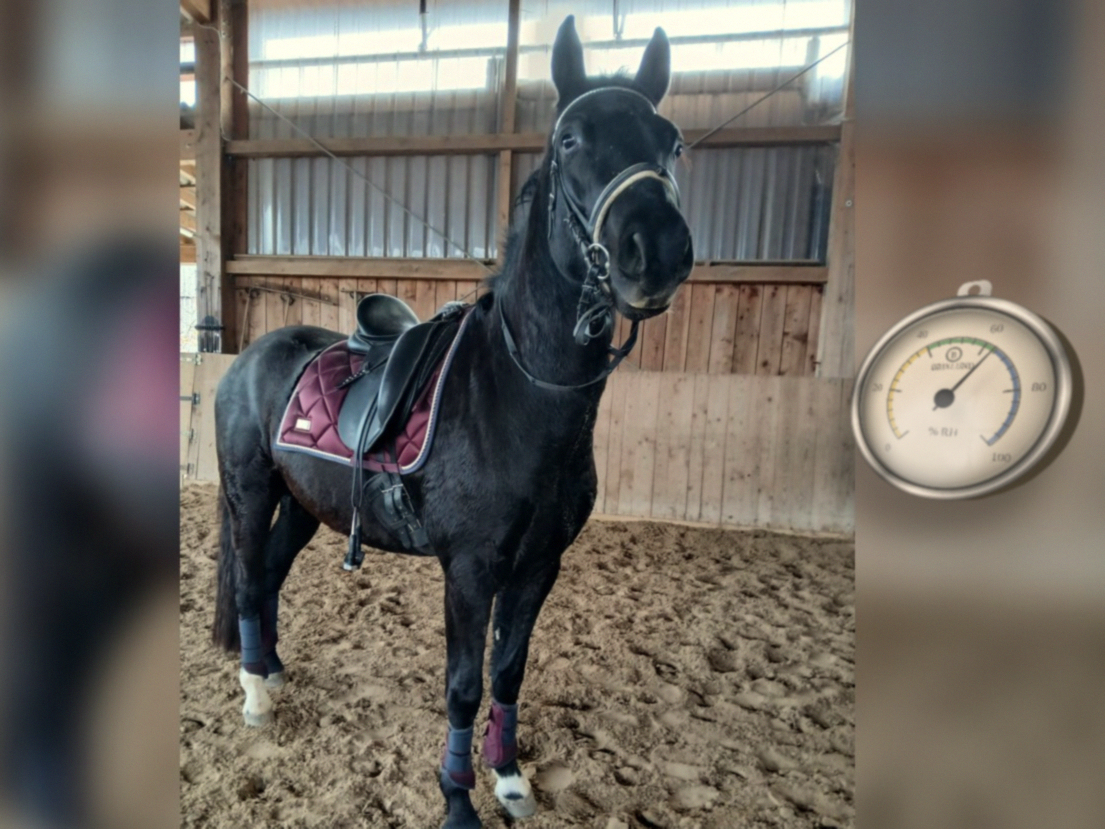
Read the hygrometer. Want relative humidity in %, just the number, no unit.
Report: 64
